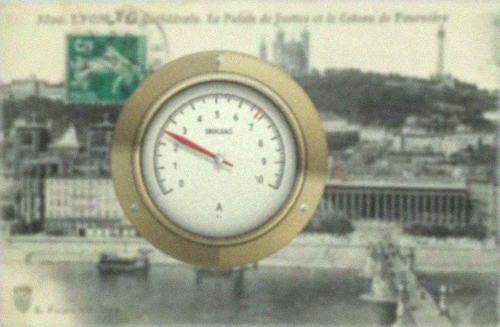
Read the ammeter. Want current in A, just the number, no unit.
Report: 2.5
